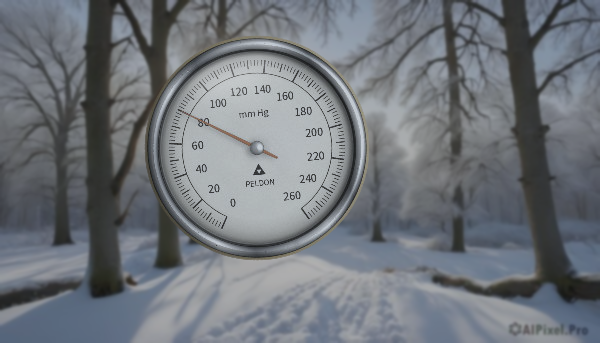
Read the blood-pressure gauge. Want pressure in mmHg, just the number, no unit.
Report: 80
